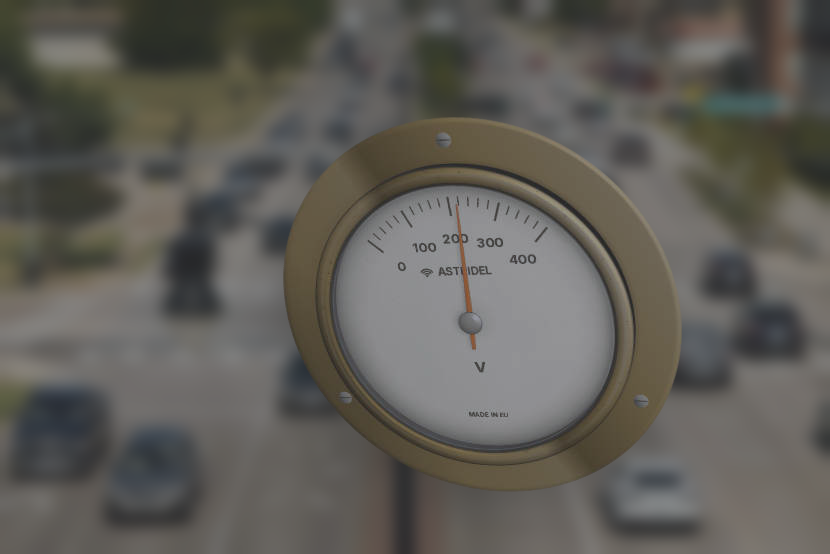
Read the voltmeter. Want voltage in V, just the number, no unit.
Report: 220
